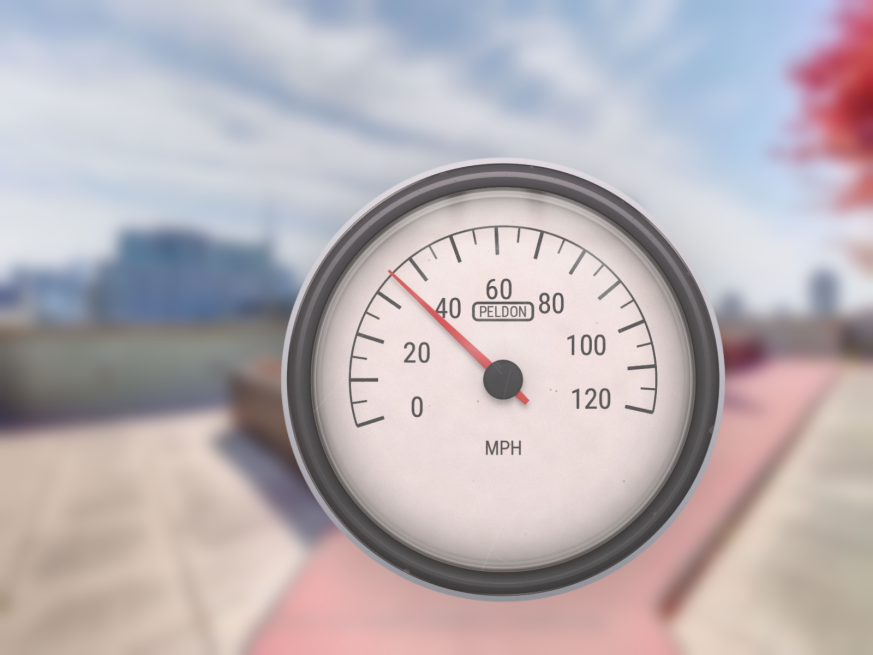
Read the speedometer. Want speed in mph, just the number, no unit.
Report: 35
